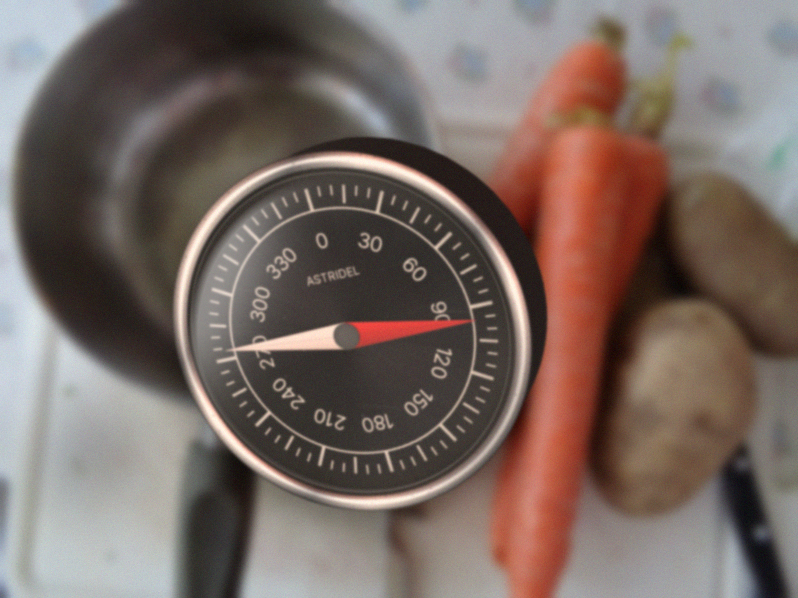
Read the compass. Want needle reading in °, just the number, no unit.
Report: 95
